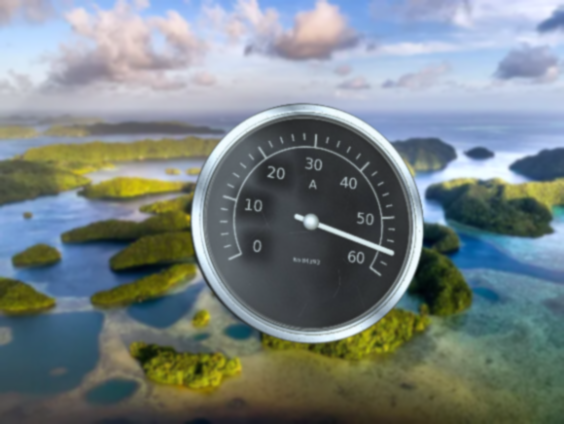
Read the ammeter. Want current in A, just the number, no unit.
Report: 56
